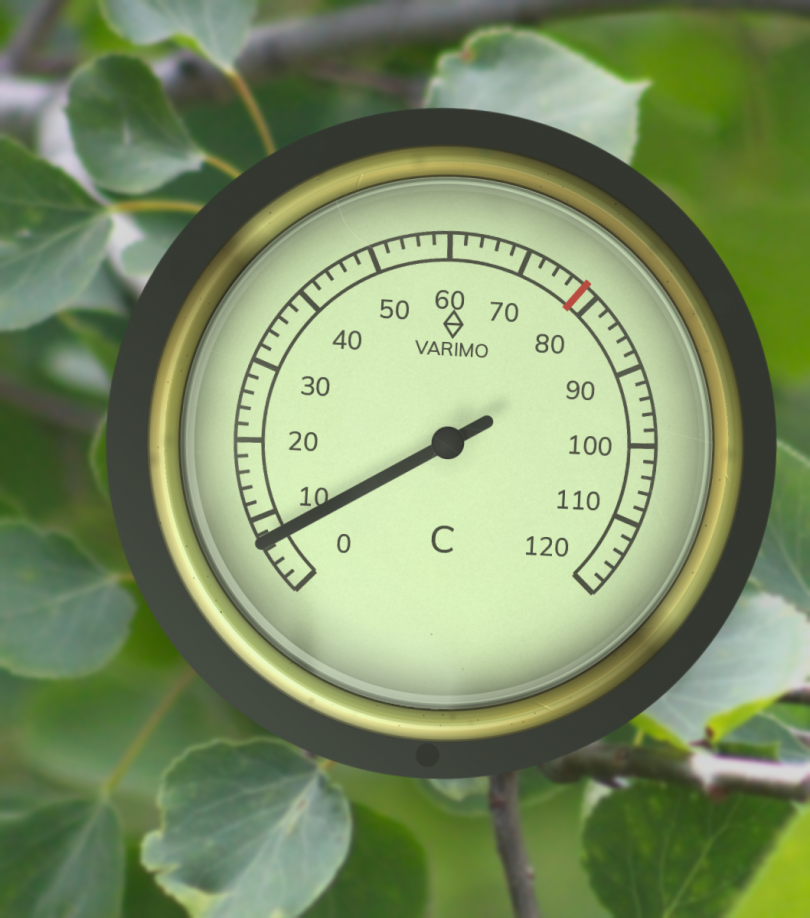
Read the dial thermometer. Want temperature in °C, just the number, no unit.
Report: 7
